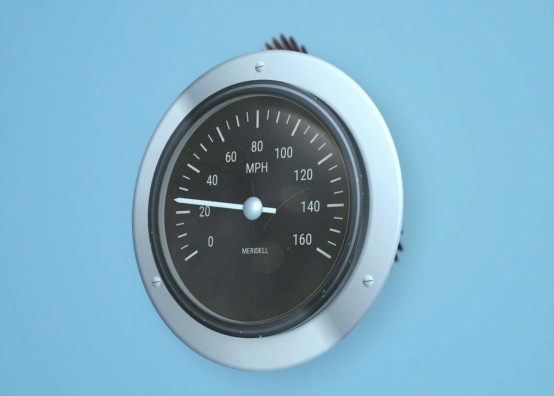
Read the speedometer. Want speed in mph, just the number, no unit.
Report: 25
